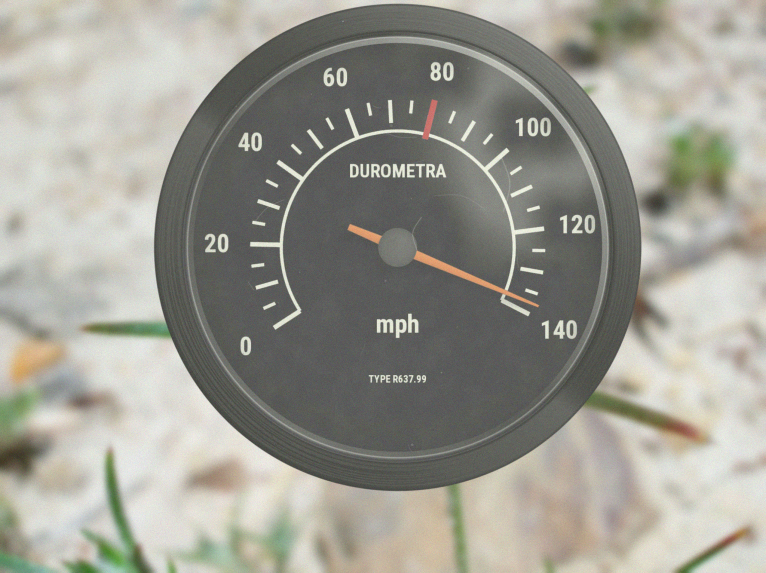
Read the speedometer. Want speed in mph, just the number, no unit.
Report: 137.5
